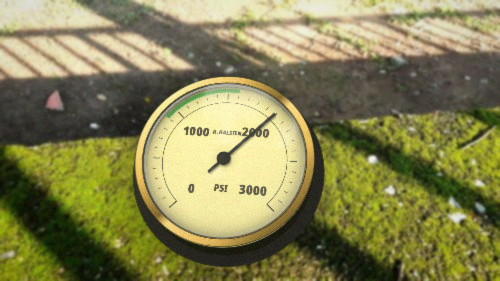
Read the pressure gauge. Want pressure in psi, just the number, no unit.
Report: 2000
